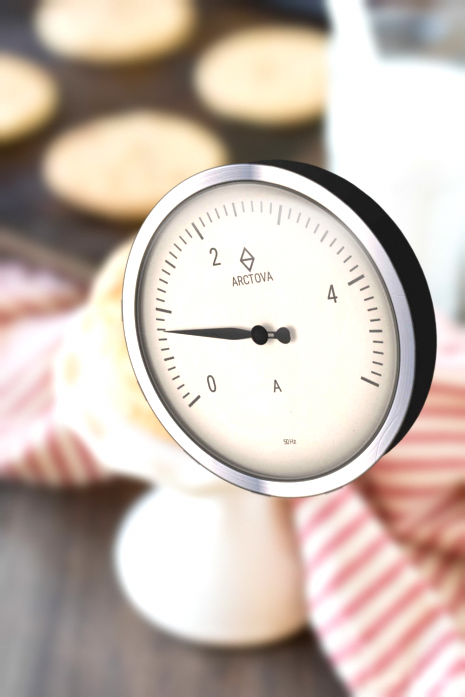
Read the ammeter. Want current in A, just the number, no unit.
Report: 0.8
